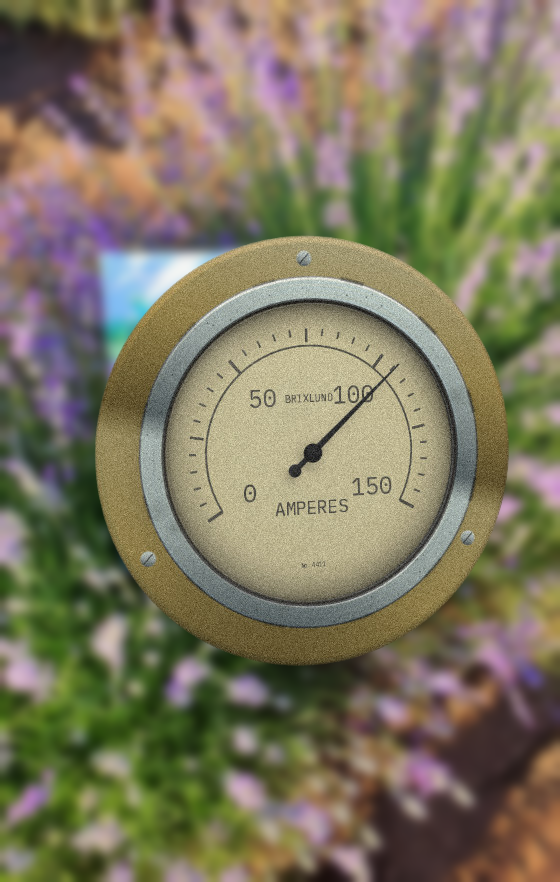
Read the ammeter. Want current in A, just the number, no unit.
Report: 105
